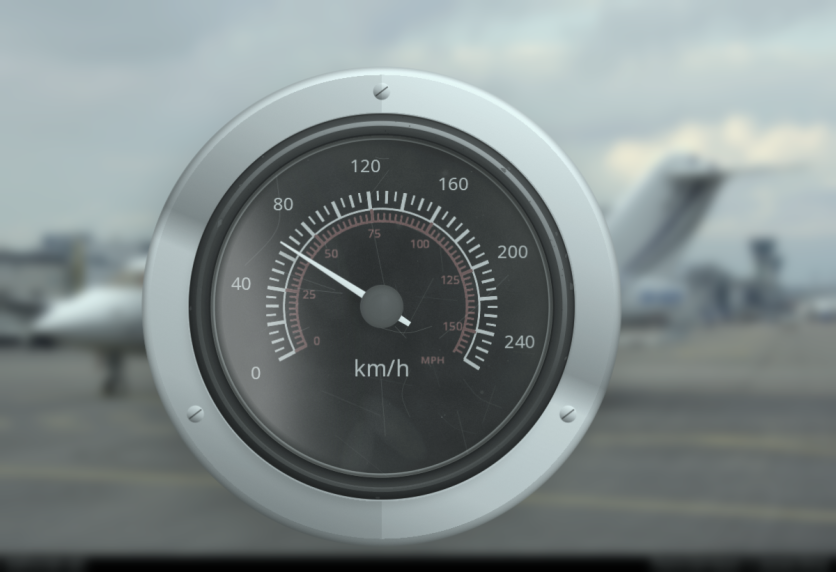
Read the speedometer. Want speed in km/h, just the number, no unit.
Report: 65
